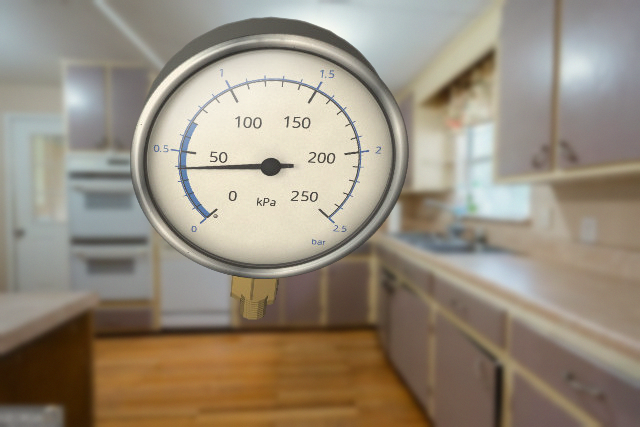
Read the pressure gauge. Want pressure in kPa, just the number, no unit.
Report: 40
